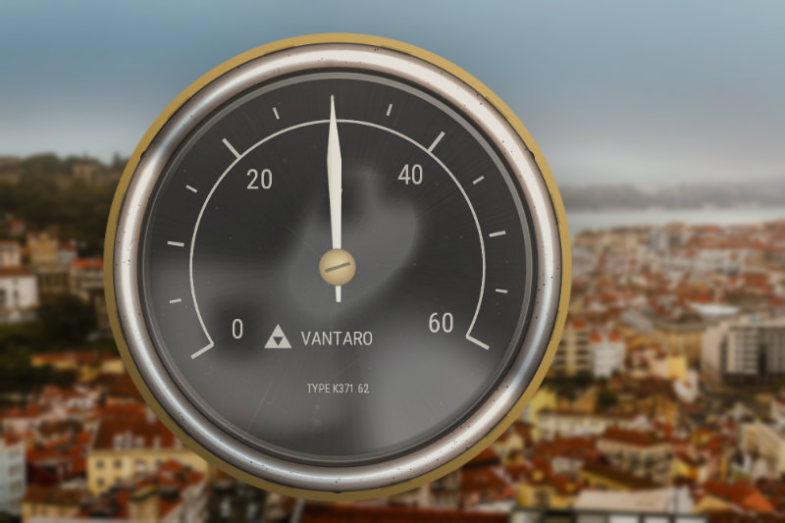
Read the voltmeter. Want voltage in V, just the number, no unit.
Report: 30
